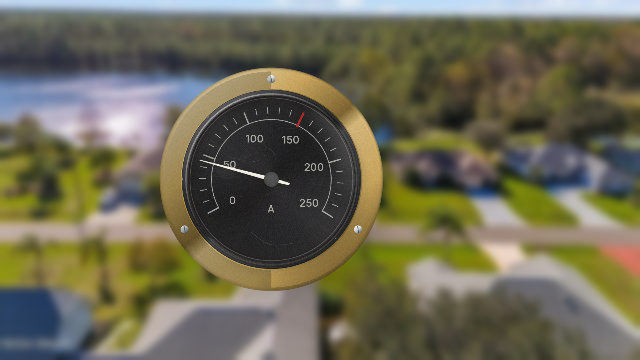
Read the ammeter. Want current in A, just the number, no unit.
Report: 45
